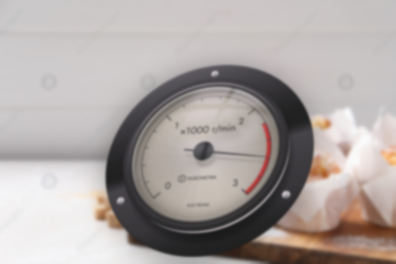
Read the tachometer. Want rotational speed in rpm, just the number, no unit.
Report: 2600
